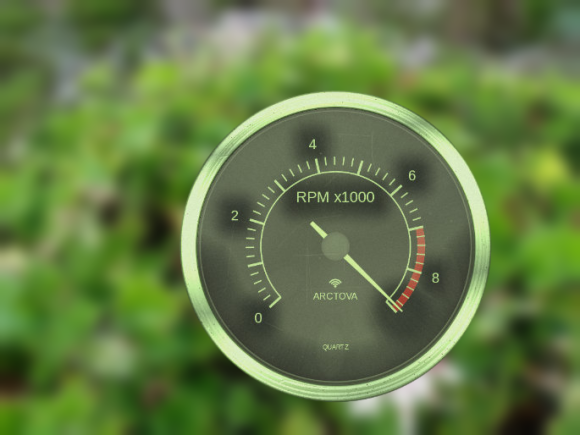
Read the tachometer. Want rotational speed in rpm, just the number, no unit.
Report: 8900
